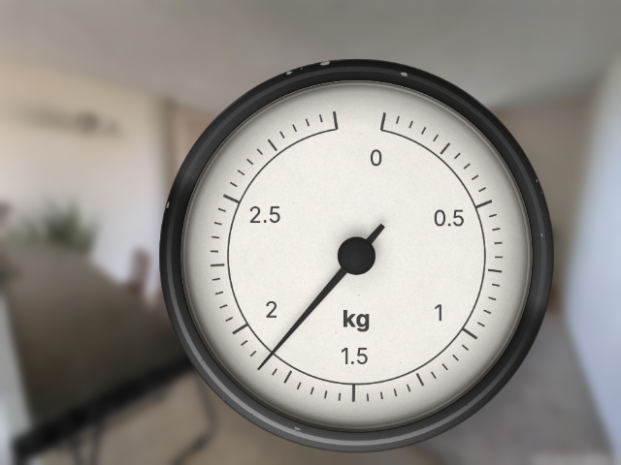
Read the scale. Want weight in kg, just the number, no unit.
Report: 1.85
